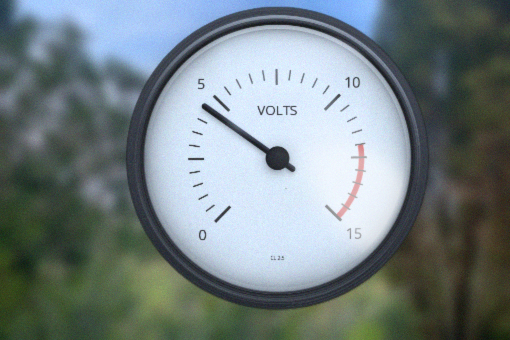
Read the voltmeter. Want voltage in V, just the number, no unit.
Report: 4.5
